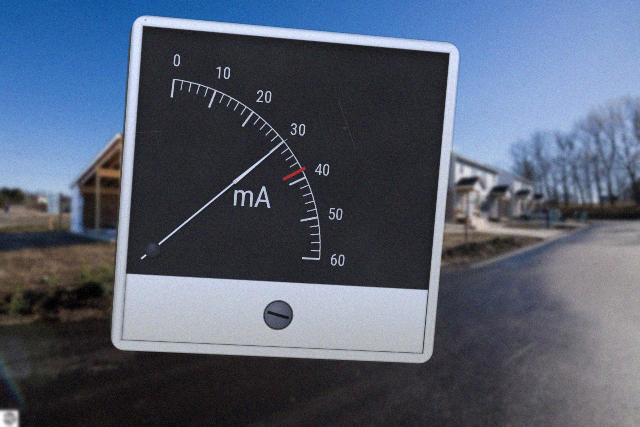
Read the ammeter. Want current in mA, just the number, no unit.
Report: 30
